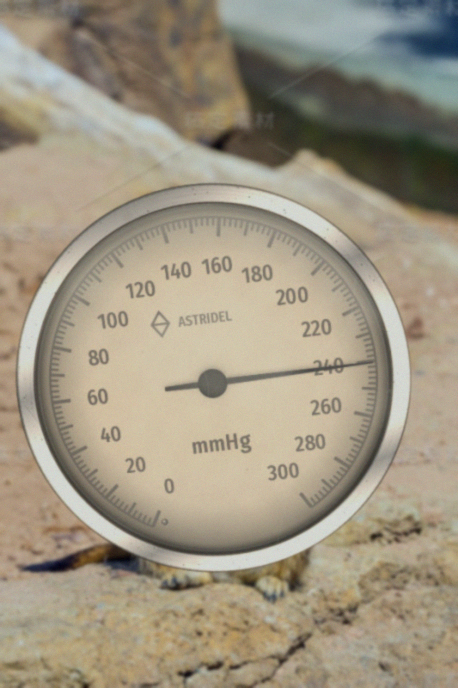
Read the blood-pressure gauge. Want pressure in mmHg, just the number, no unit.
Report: 240
